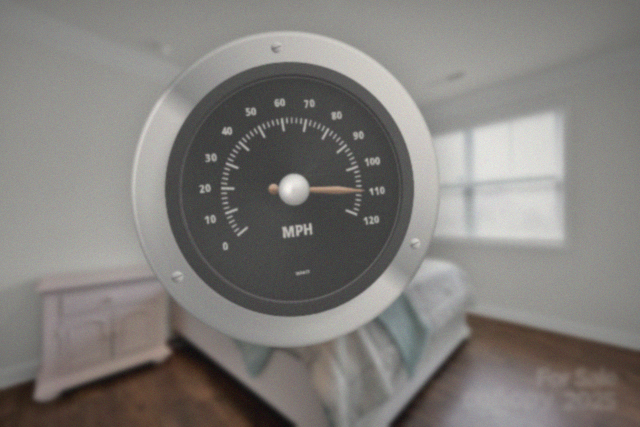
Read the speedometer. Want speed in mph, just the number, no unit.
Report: 110
